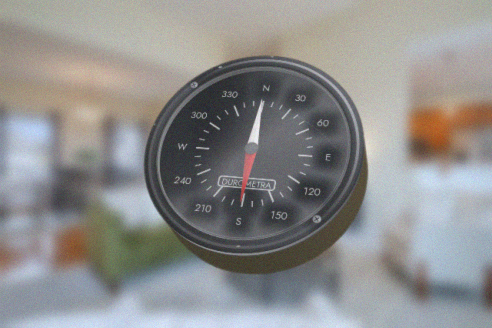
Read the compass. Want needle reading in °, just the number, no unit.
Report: 180
